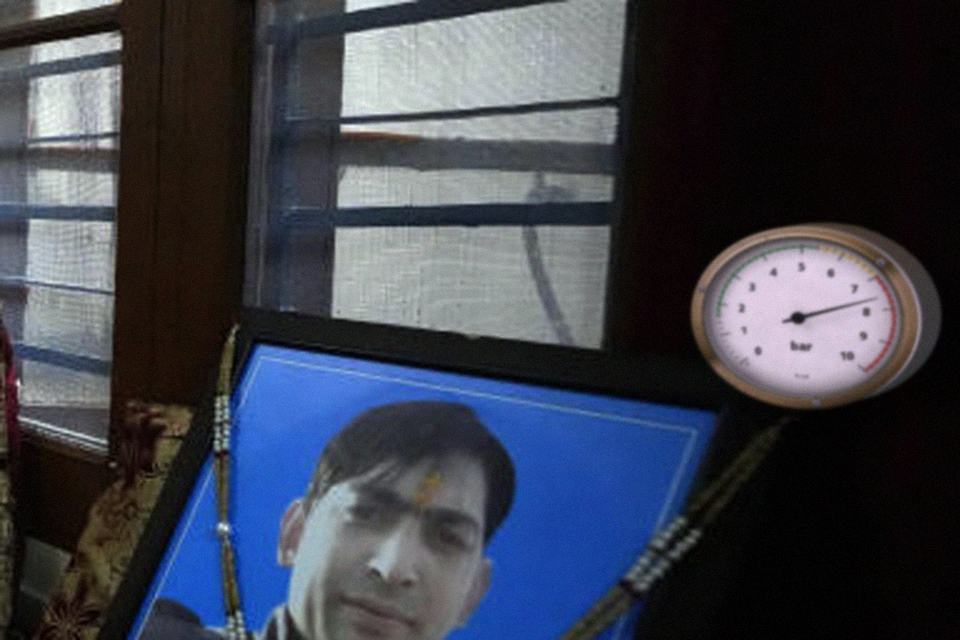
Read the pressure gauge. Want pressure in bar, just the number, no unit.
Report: 7.6
